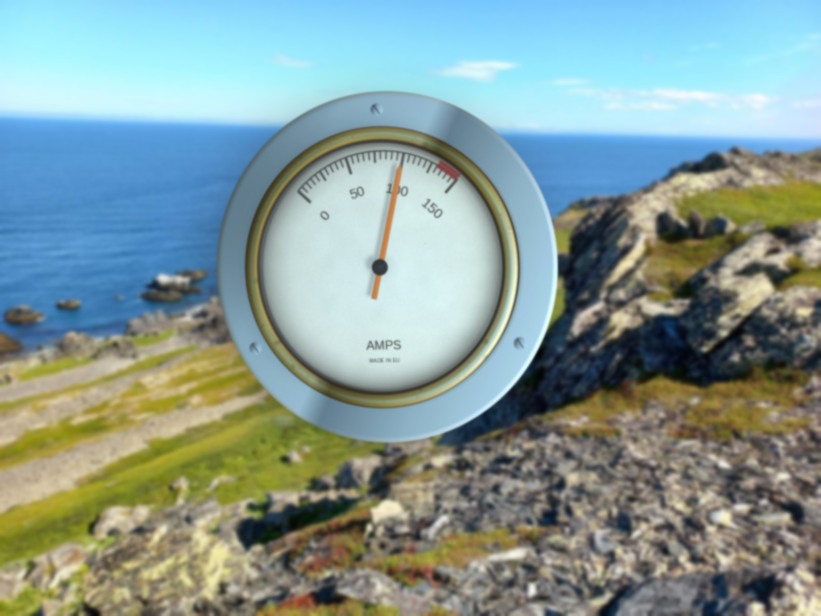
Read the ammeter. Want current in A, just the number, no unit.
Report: 100
